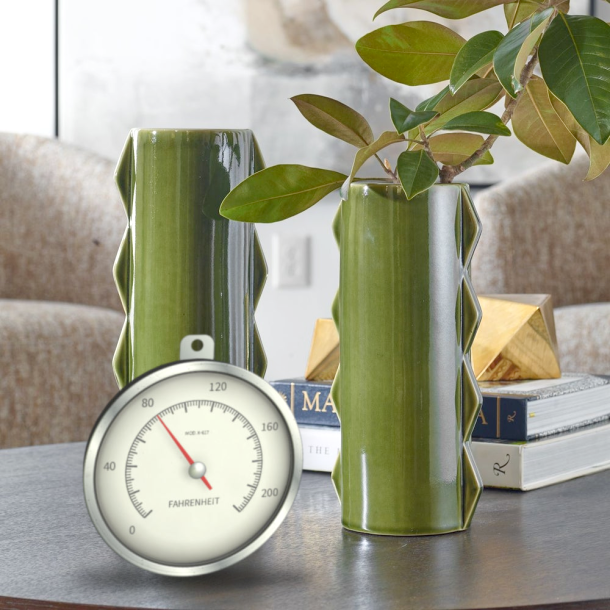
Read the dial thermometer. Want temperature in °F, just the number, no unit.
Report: 80
